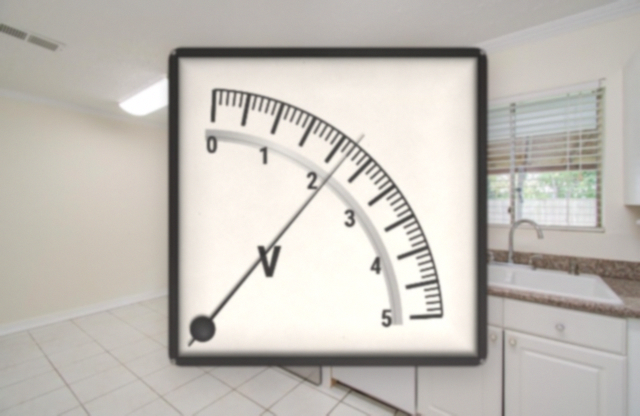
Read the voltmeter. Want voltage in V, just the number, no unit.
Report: 2.2
